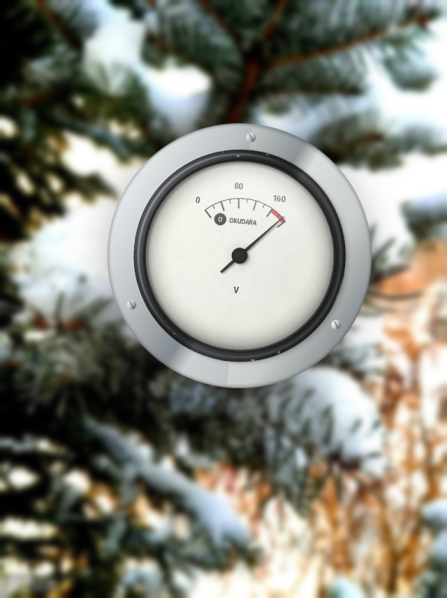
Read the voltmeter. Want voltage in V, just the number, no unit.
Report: 190
